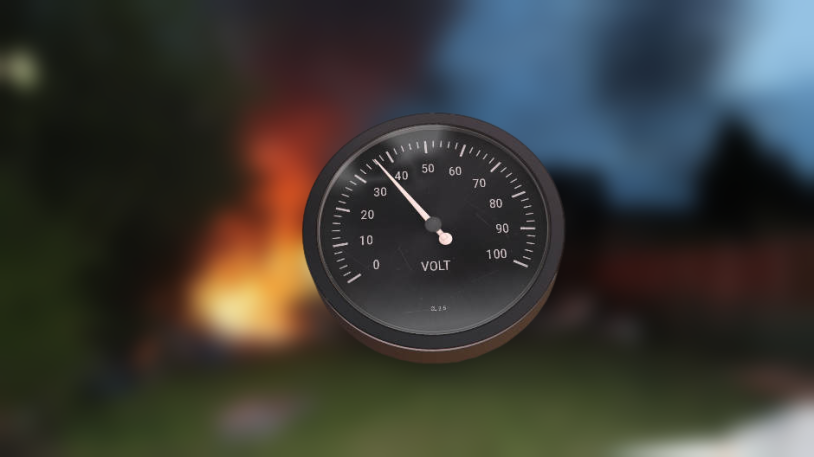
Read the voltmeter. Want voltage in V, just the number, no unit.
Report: 36
